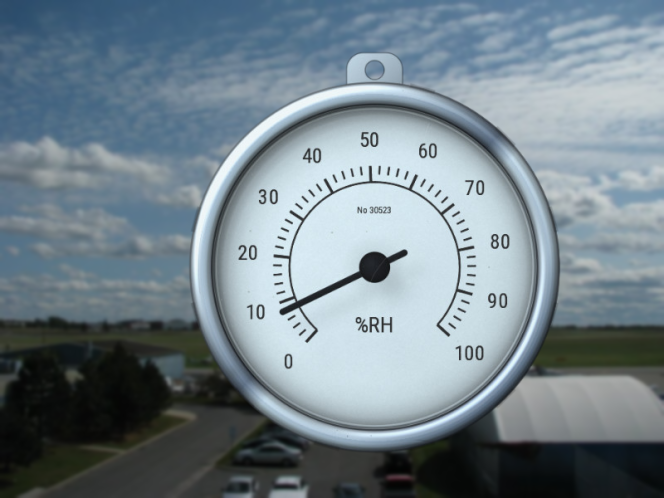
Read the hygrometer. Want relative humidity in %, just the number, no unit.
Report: 8
